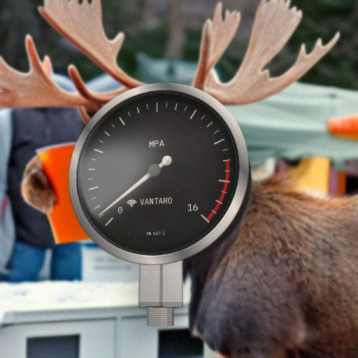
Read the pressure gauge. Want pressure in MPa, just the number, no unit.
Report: 0.5
